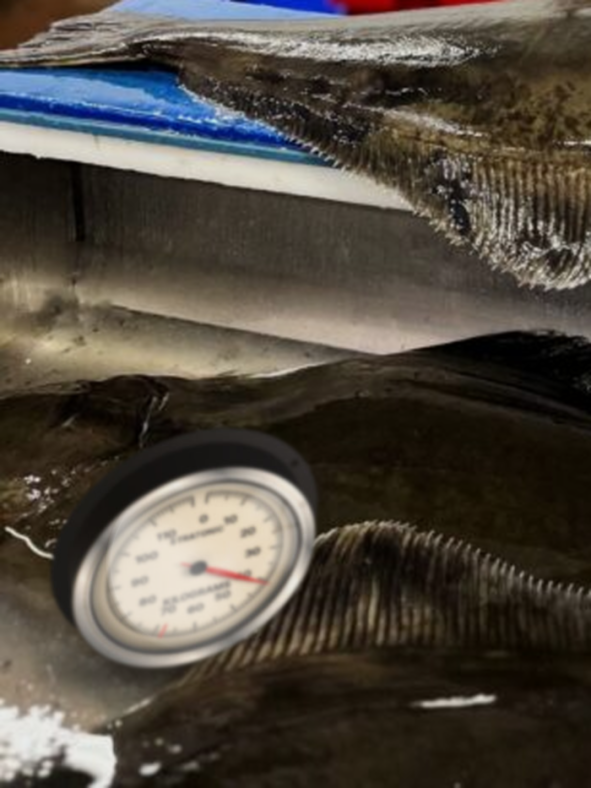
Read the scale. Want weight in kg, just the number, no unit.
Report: 40
